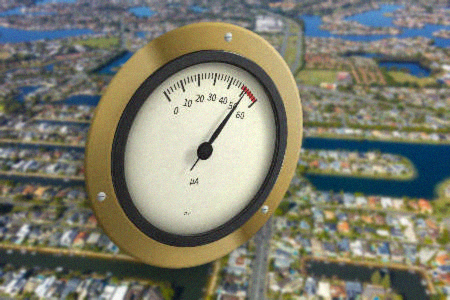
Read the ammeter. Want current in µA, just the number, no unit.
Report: 50
